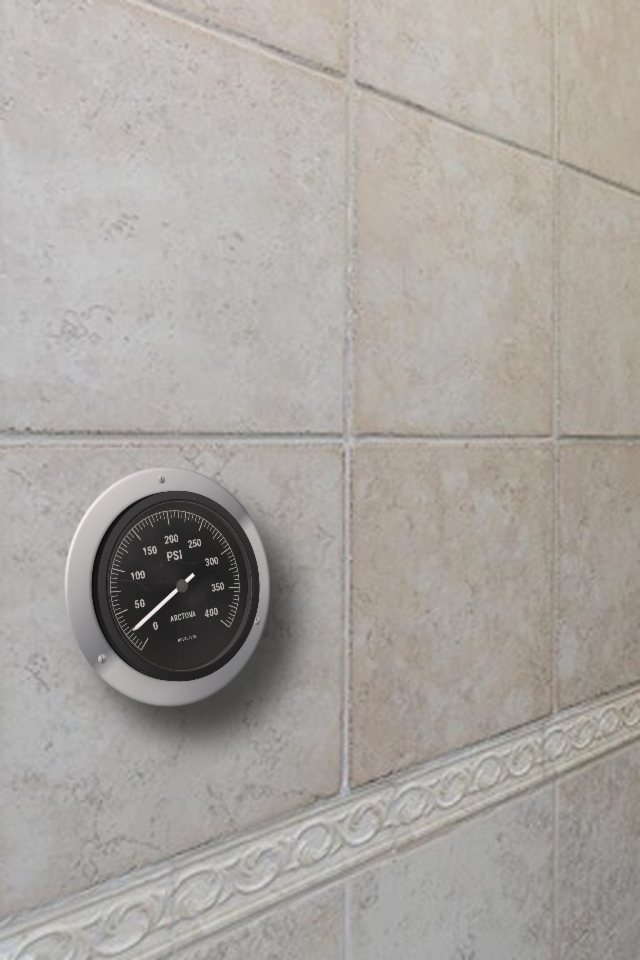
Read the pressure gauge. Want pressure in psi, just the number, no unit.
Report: 25
